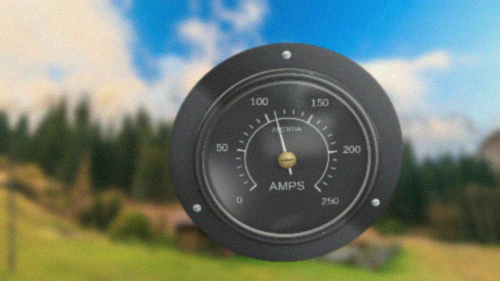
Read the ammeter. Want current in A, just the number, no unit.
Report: 110
